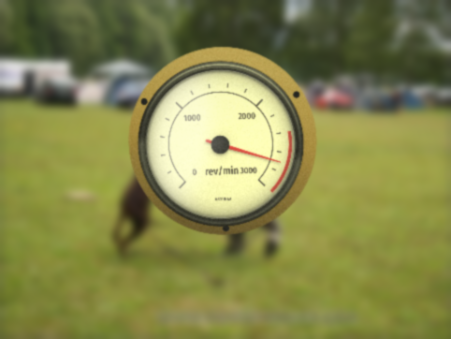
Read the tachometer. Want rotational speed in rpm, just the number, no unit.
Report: 2700
